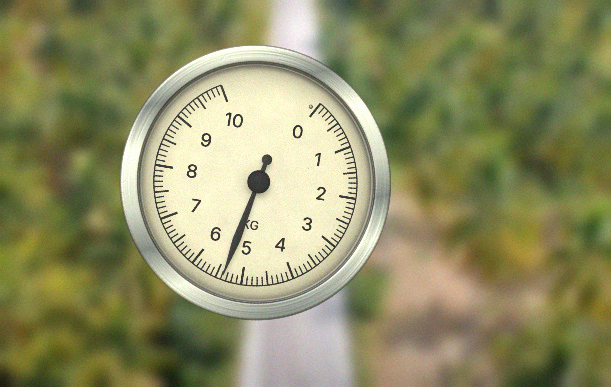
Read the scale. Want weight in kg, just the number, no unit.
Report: 5.4
